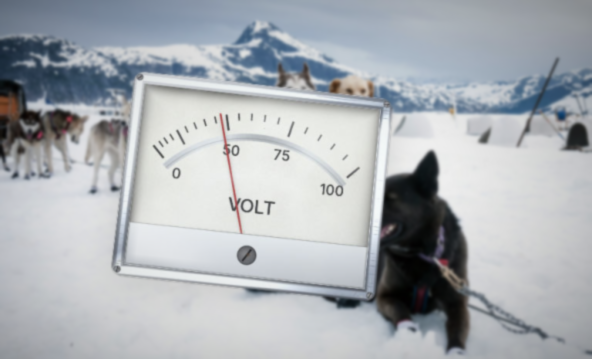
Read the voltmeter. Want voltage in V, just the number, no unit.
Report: 47.5
